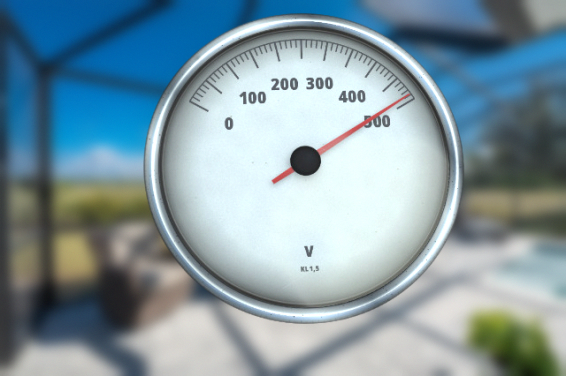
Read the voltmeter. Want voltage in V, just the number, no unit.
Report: 490
